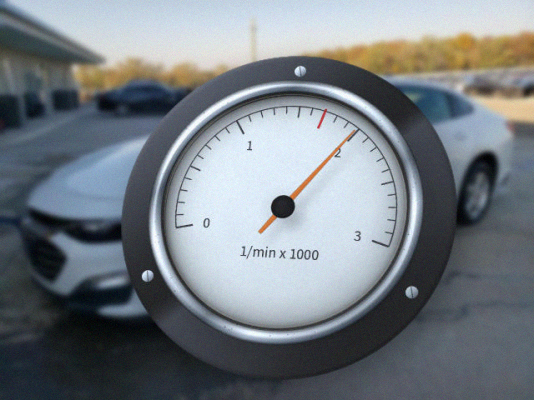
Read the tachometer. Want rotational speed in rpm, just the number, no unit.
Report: 2000
